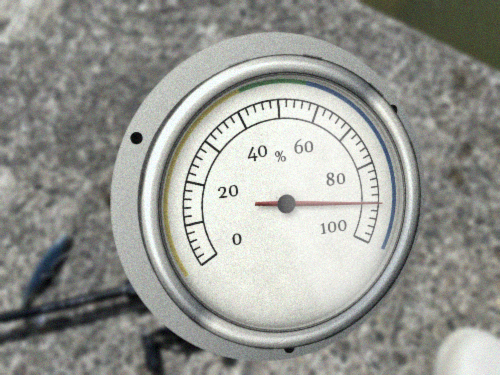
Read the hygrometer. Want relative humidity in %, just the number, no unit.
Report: 90
